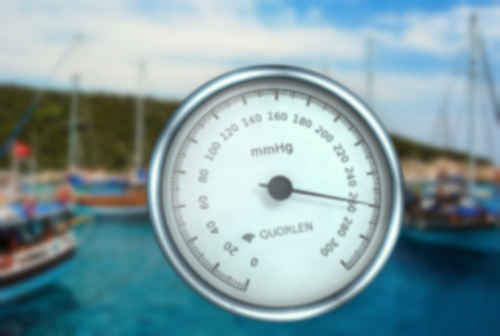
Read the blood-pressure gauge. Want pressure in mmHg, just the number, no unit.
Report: 260
